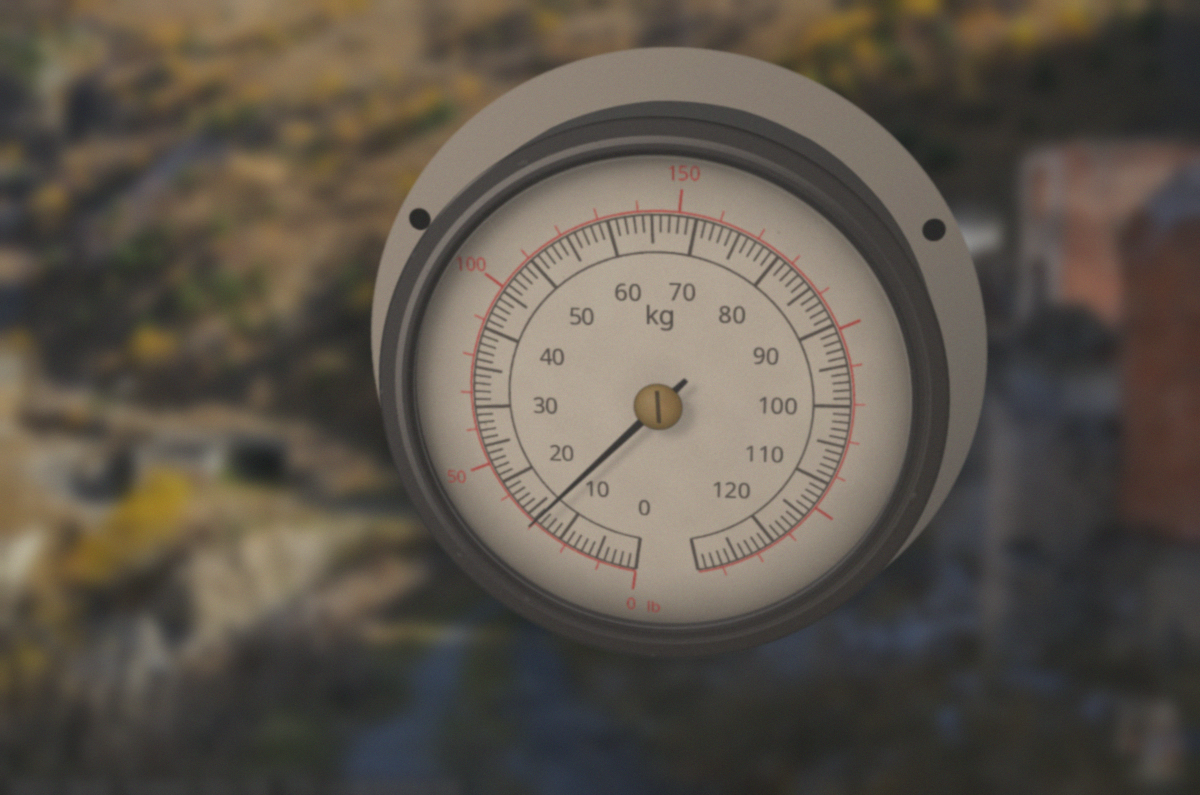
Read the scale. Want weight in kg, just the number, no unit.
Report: 14
